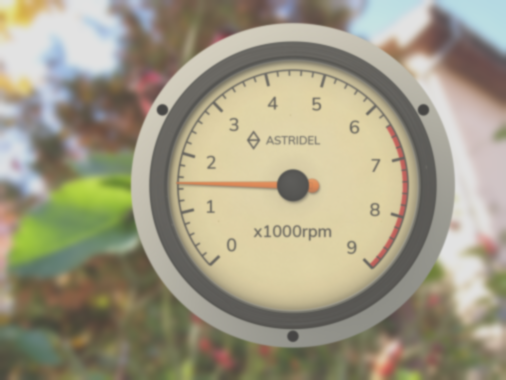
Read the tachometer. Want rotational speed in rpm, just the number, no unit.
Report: 1500
